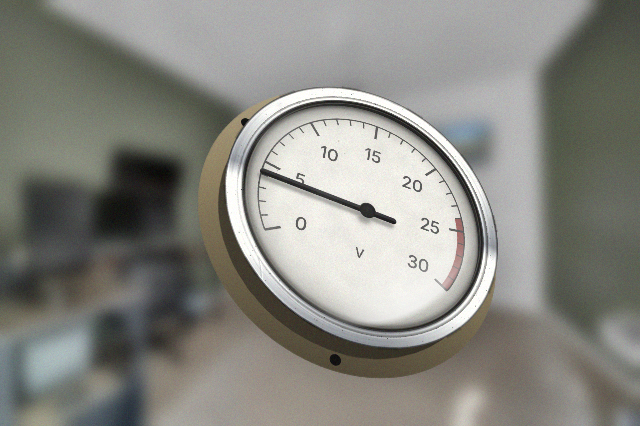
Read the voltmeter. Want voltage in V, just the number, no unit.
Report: 4
